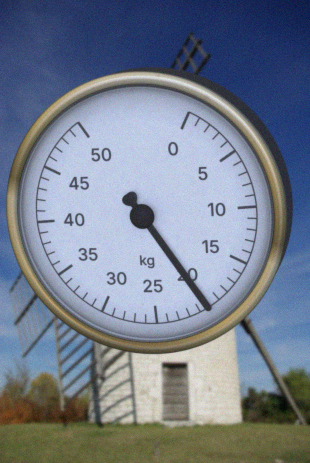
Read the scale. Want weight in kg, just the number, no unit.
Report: 20
